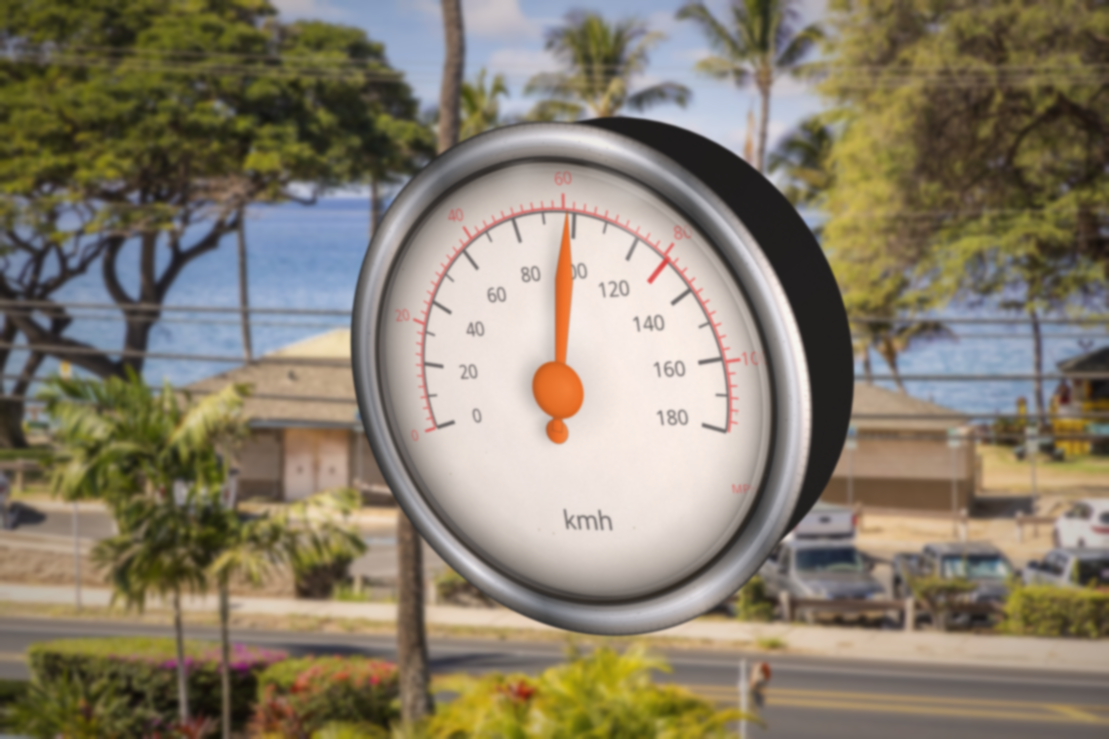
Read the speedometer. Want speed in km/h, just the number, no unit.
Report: 100
